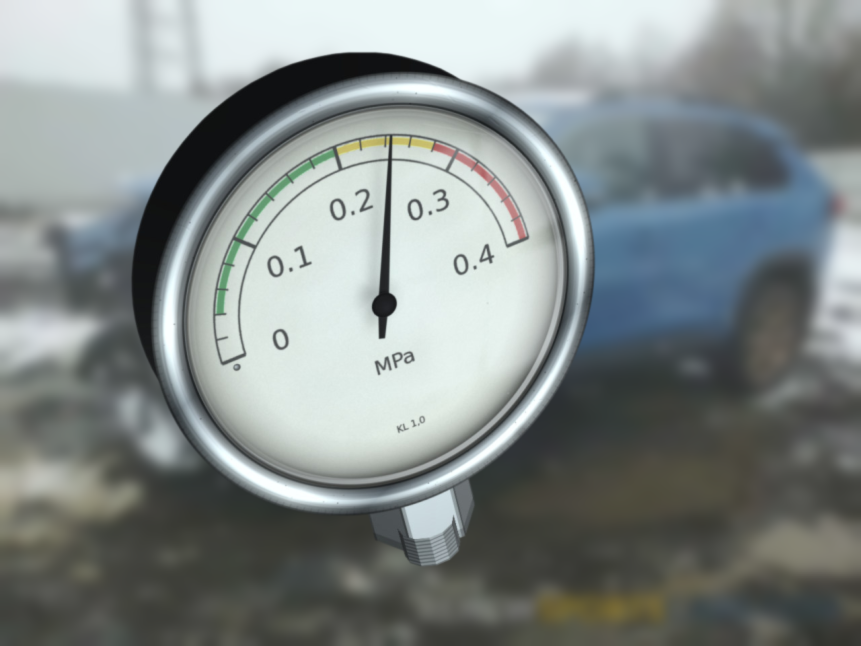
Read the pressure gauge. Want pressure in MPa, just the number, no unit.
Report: 0.24
